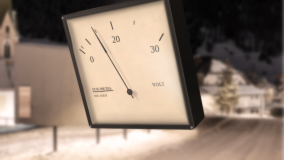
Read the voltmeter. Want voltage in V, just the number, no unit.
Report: 15
